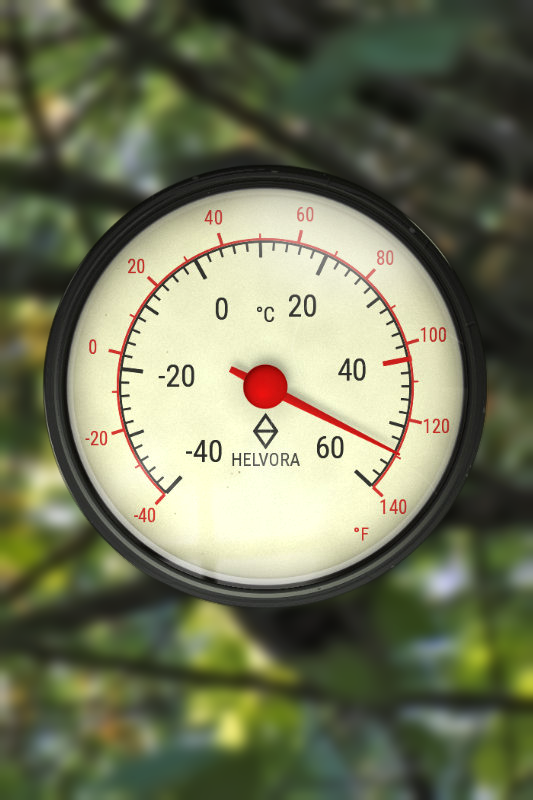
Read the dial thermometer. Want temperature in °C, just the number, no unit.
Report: 54
